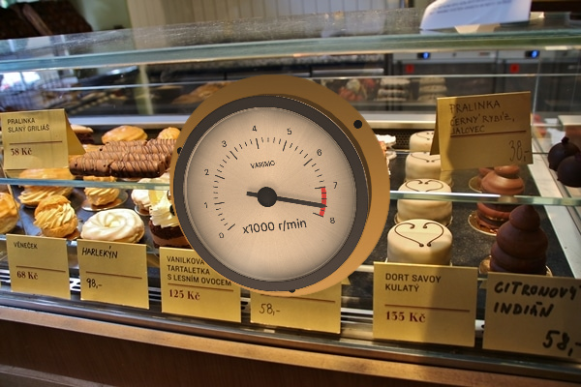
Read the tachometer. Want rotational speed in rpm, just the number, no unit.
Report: 7600
